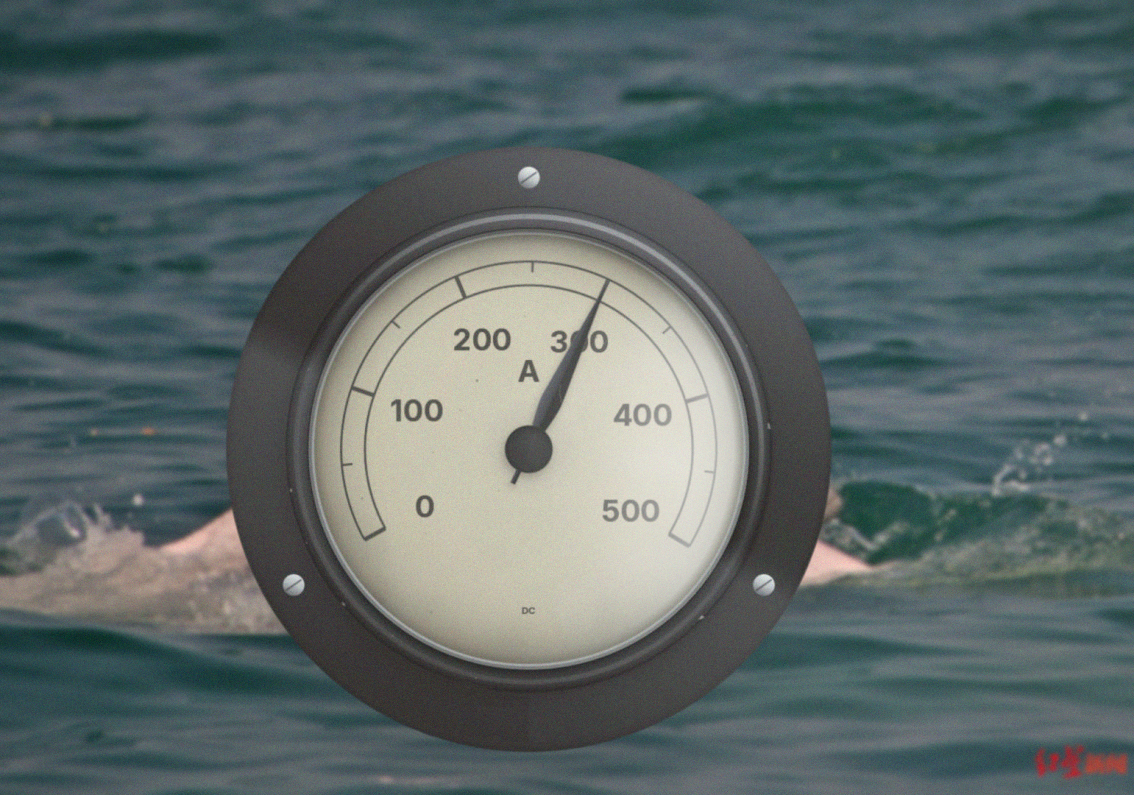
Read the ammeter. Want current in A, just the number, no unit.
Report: 300
